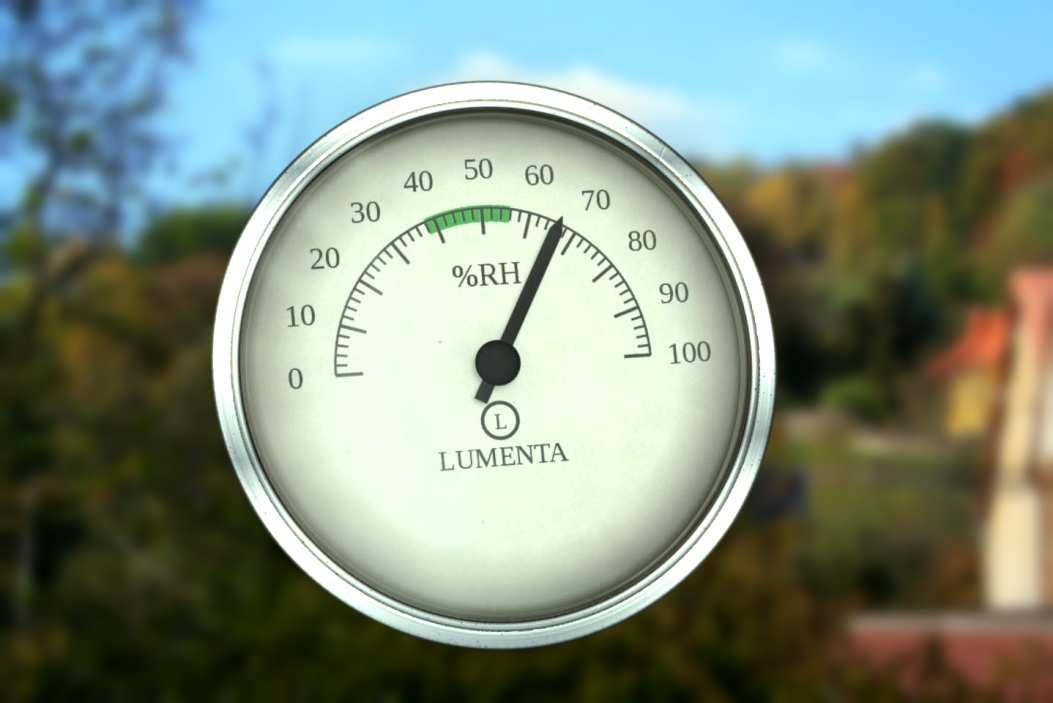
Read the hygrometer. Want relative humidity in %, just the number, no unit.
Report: 66
